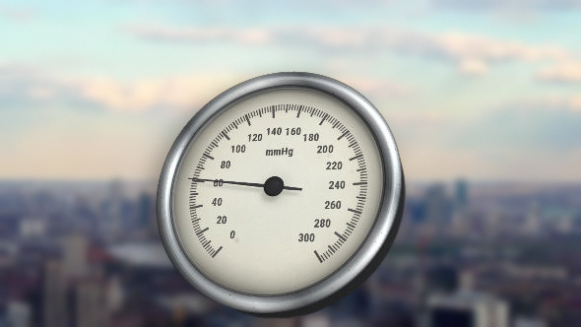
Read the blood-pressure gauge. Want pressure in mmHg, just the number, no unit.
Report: 60
